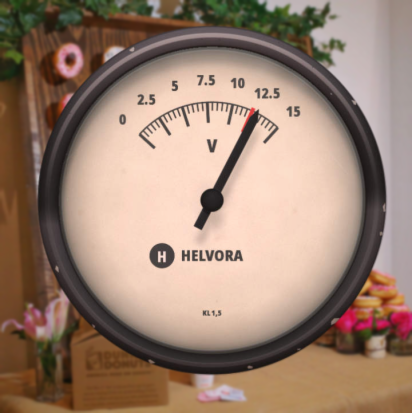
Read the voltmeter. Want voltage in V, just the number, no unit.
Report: 12.5
